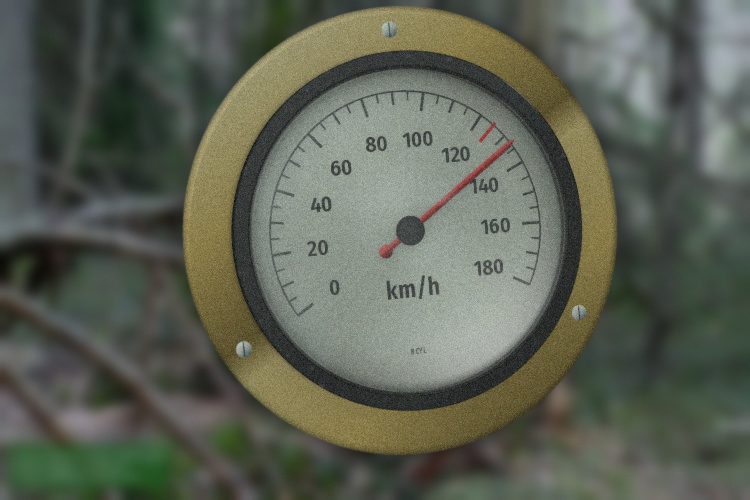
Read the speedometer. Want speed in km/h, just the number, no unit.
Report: 132.5
